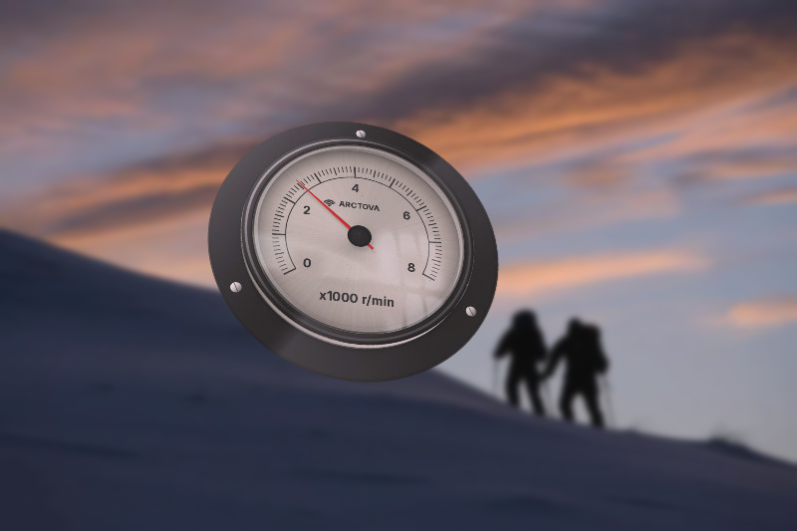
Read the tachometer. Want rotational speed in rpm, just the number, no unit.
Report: 2500
